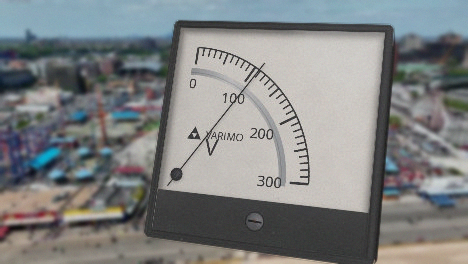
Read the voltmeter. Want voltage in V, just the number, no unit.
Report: 110
